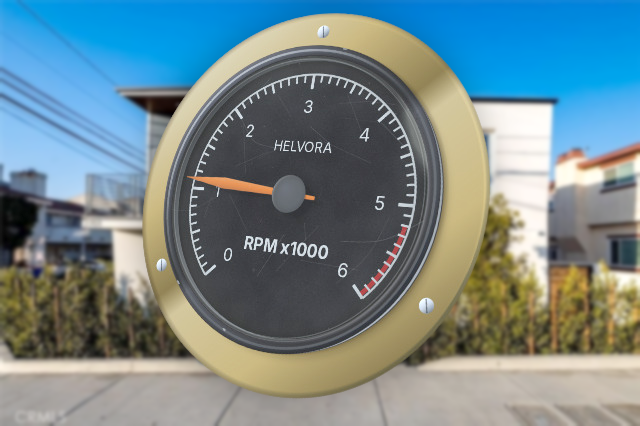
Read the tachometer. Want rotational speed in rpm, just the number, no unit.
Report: 1100
